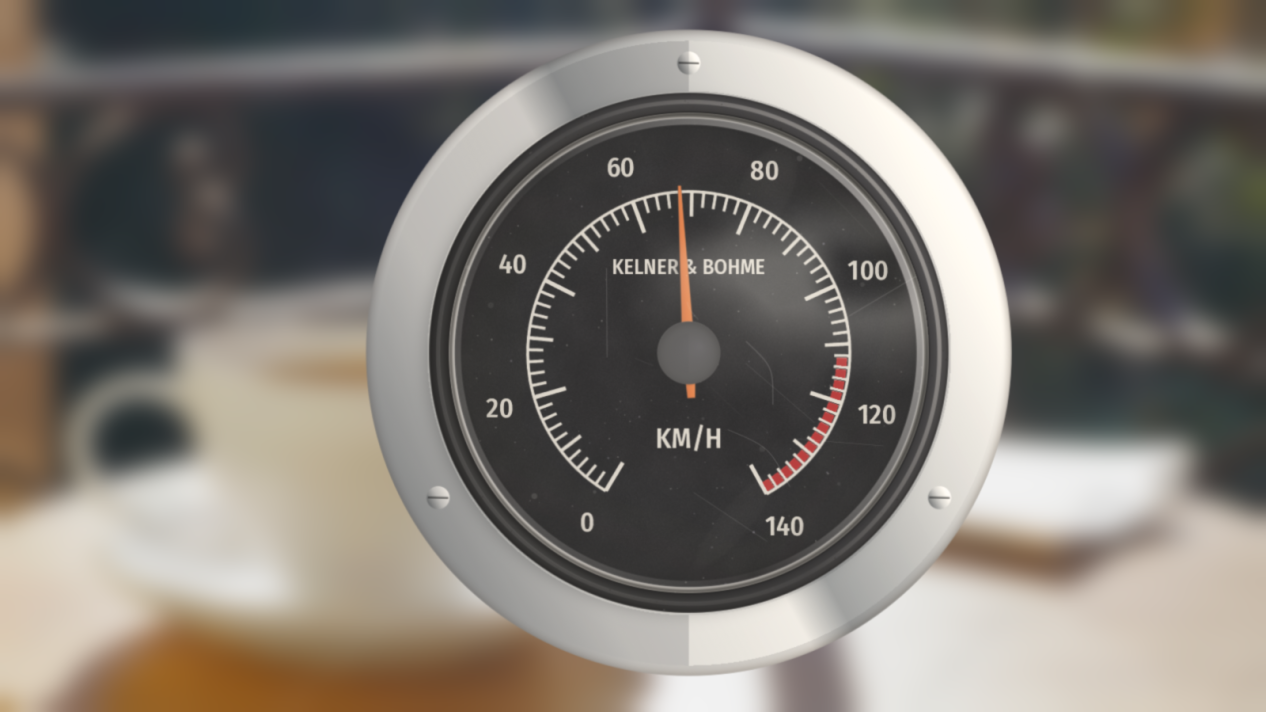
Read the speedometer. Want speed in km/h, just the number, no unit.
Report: 68
